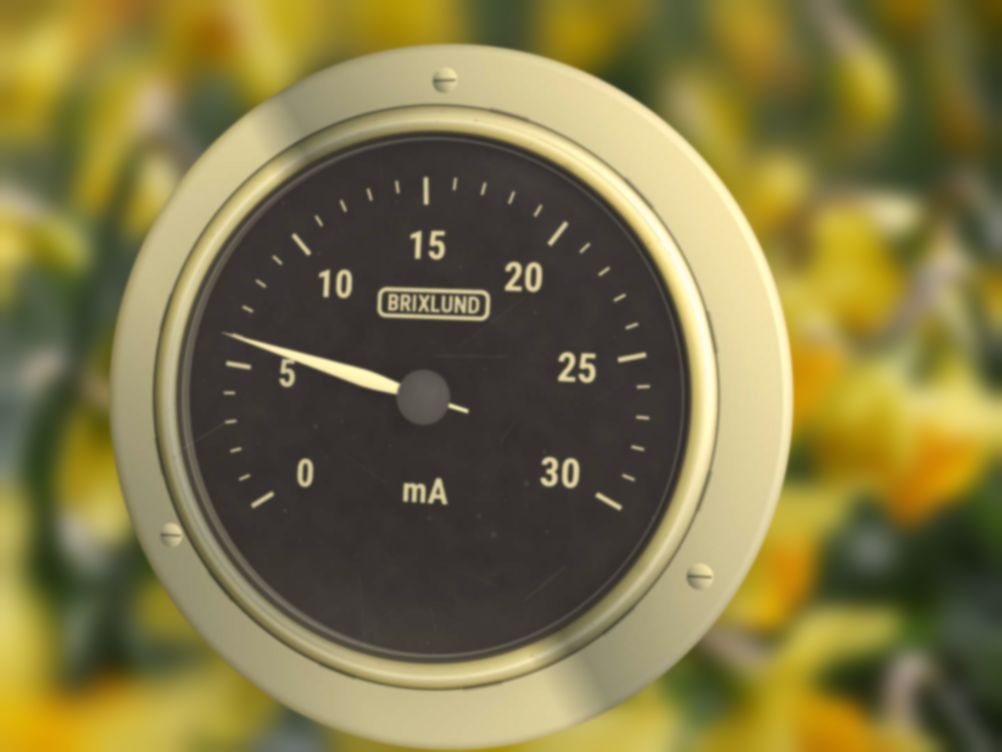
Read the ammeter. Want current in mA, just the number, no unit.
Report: 6
